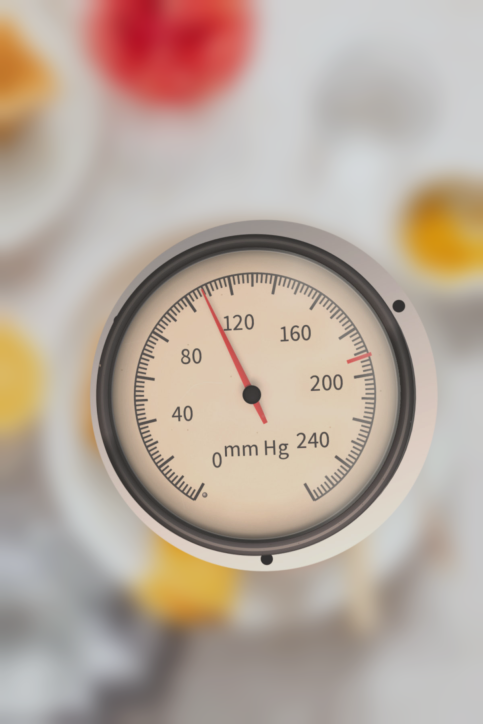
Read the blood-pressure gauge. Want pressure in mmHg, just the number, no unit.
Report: 108
